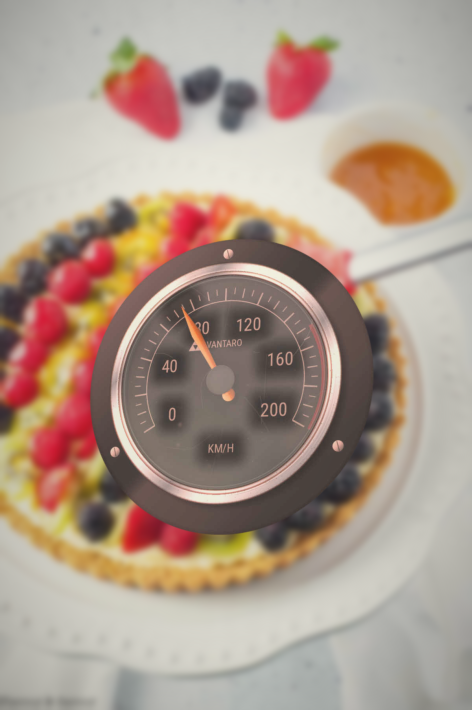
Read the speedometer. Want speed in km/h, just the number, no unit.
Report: 75
